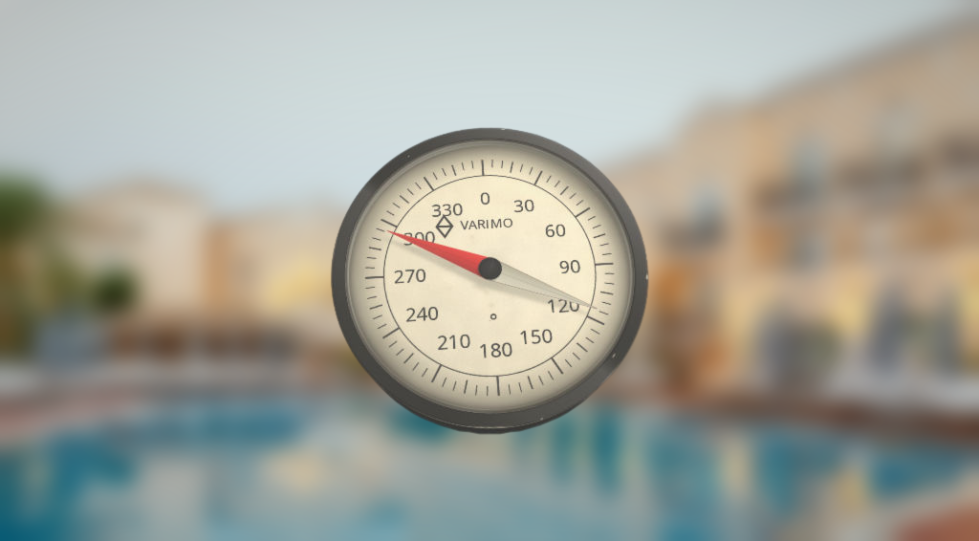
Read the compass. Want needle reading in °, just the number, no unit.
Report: 295
